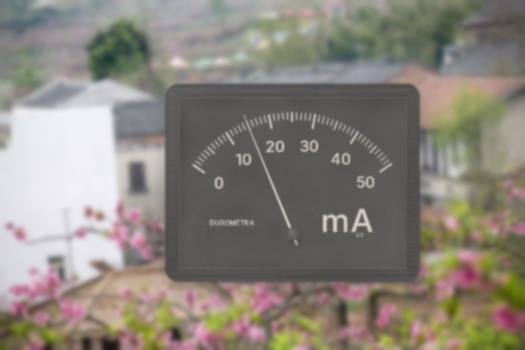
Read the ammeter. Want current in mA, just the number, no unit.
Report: 15
